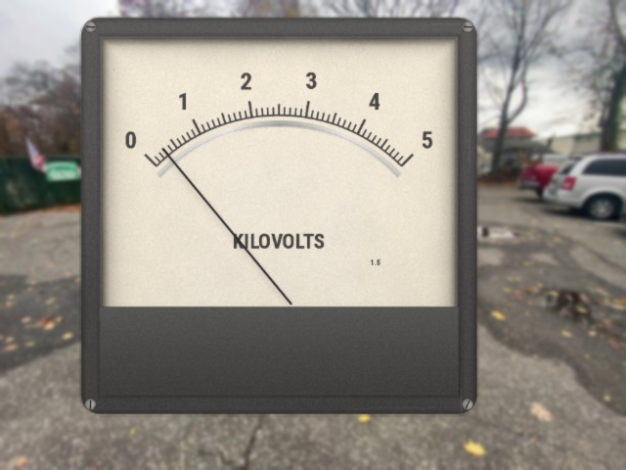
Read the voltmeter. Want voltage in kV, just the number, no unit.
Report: 0.3
